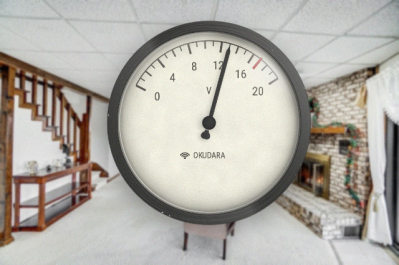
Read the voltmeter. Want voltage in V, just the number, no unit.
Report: 13
